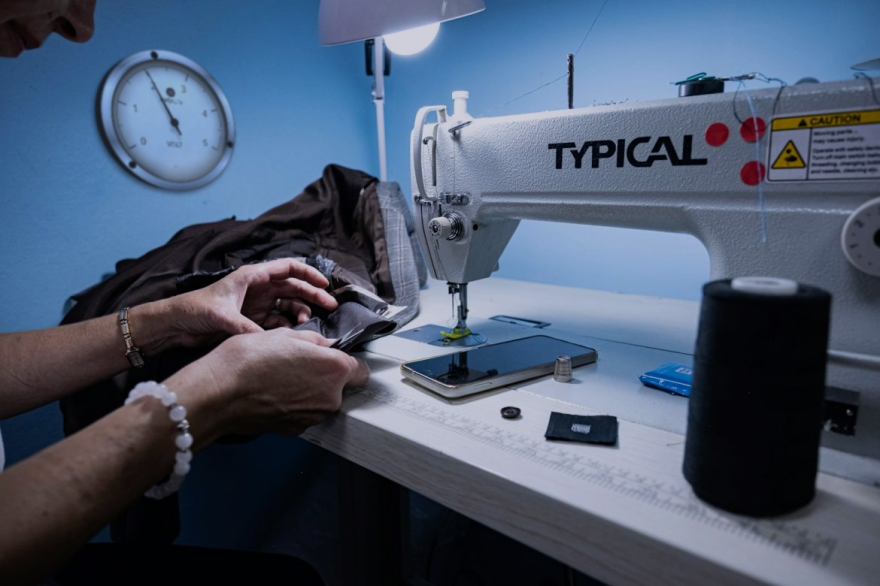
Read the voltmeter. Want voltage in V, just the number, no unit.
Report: 2
